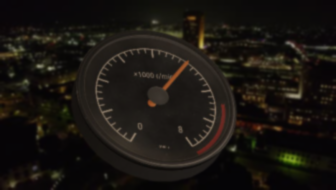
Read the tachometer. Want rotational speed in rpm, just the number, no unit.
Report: 5000
